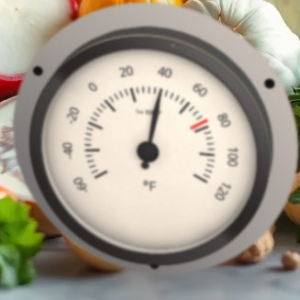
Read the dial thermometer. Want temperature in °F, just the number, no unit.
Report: 40
